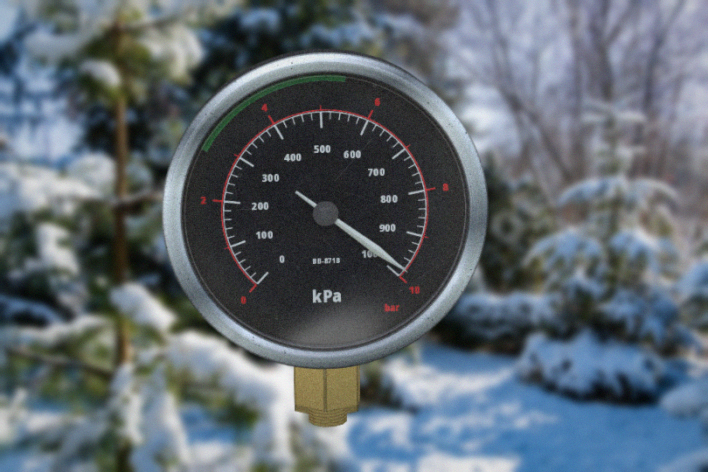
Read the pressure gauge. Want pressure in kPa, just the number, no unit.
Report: 980
